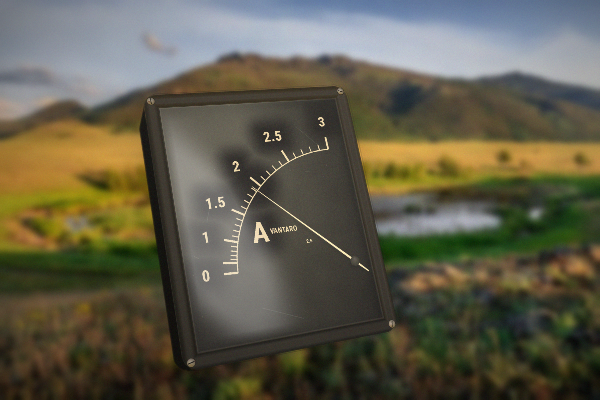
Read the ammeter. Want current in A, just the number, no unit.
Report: 1.9
